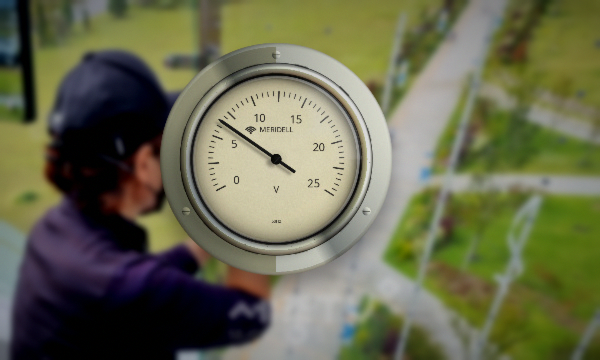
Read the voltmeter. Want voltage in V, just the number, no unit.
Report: 6.5
